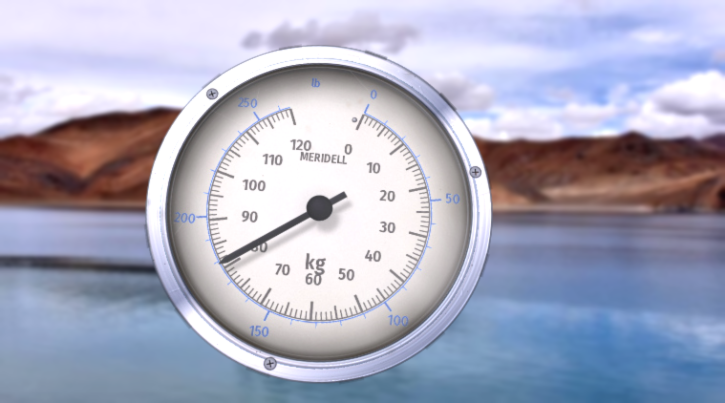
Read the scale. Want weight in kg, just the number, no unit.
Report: 81
